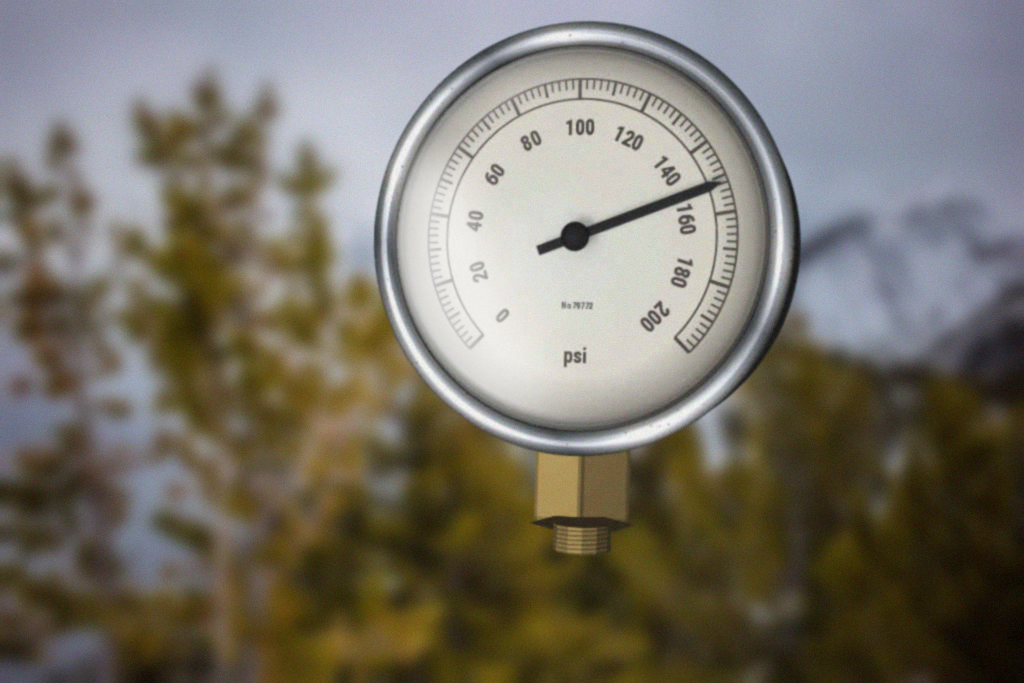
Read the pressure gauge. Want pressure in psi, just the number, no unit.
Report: 152
